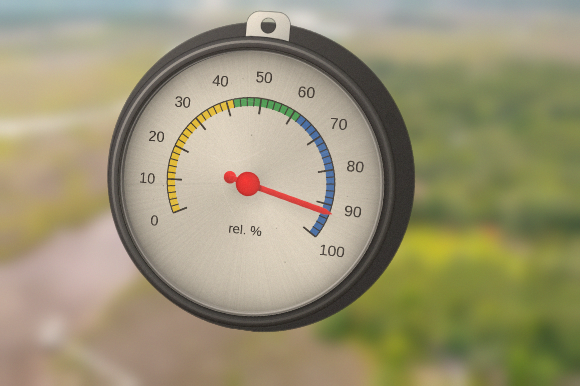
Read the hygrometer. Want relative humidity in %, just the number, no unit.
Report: 92
